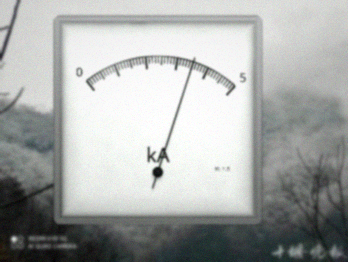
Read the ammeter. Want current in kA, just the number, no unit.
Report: 3.5
